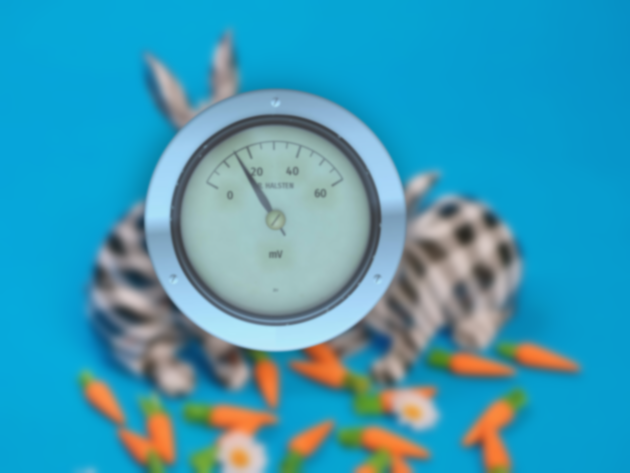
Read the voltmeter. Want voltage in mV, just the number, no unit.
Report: 15
